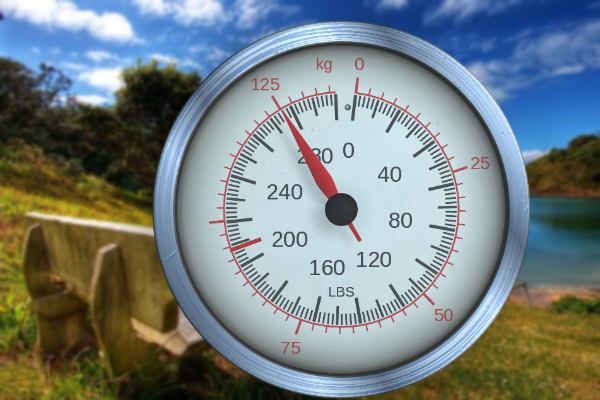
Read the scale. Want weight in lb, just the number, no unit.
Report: 276
